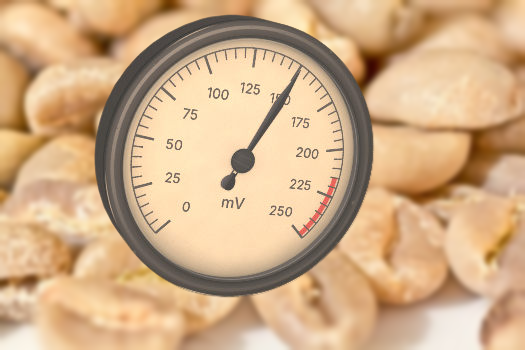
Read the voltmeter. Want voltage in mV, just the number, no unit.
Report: 150
